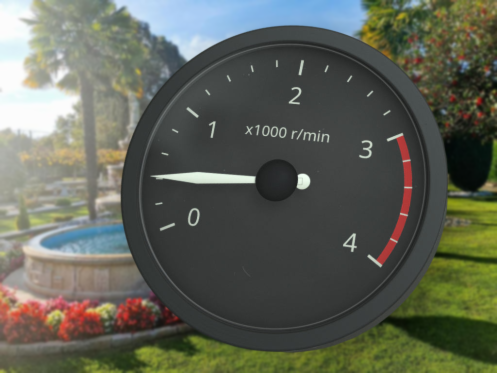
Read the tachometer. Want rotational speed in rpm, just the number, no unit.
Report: 400
